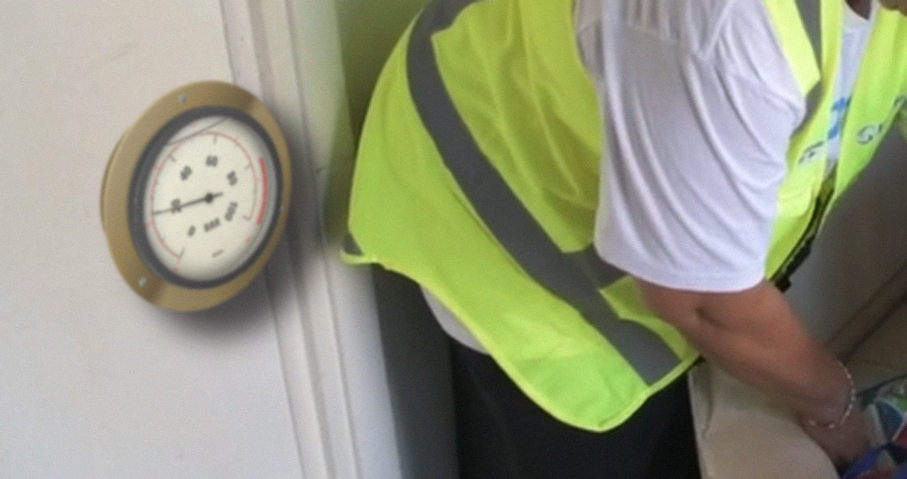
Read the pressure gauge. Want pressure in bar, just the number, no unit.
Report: 20
